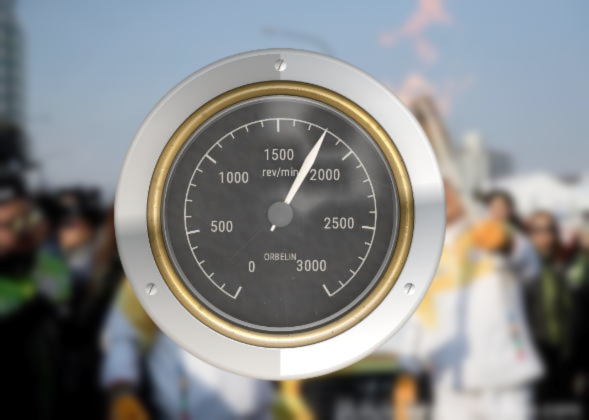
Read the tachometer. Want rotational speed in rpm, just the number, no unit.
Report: 1800
